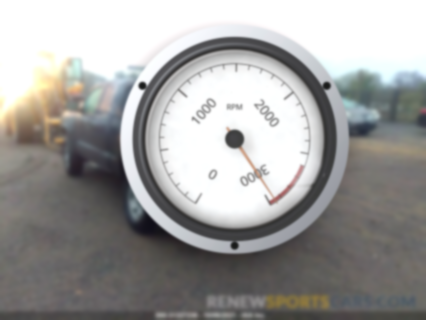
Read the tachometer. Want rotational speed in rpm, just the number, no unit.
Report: 2950
